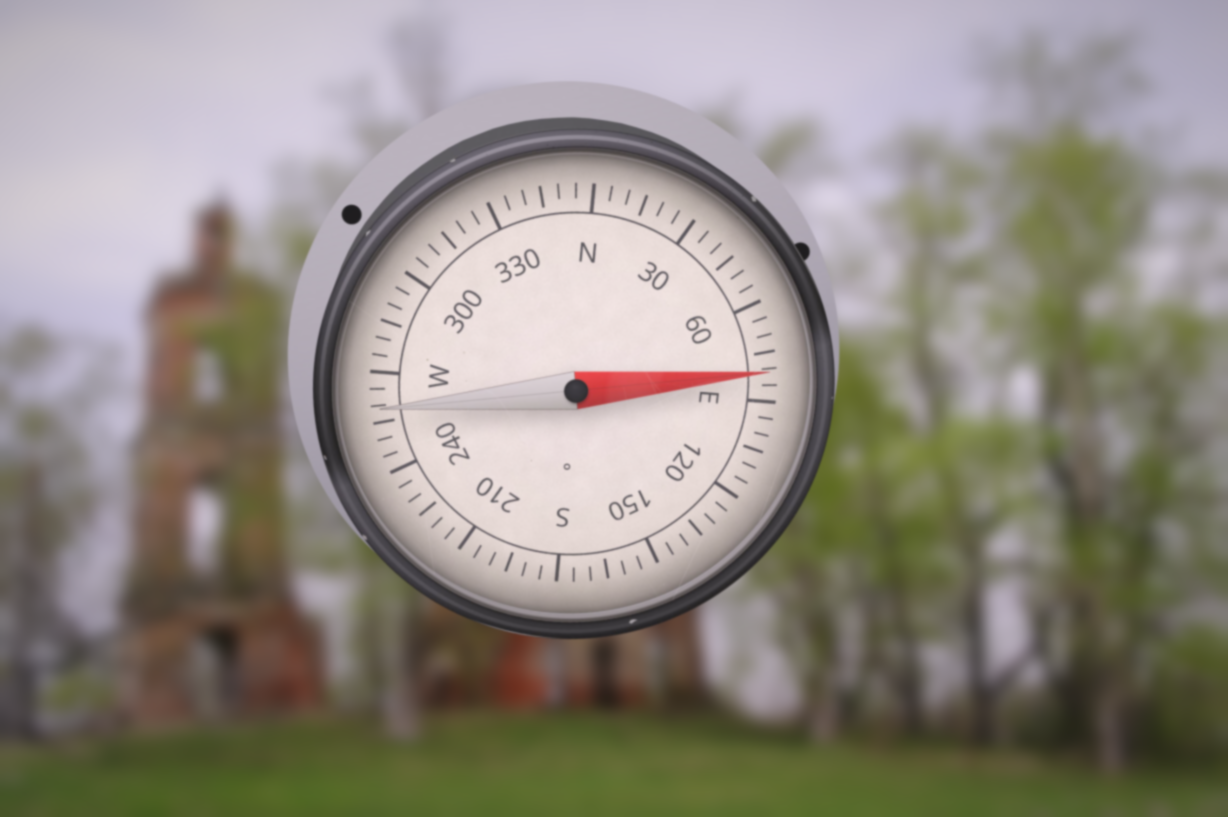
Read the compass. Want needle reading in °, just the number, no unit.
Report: 80
